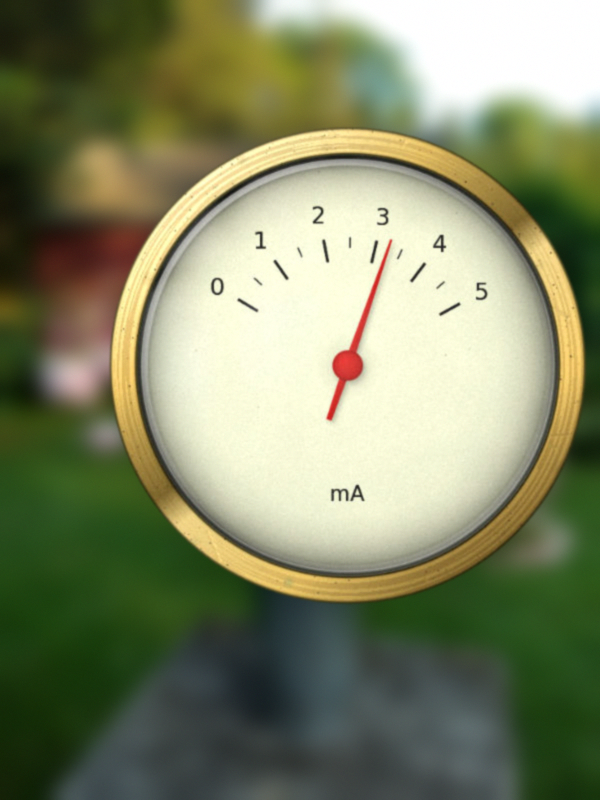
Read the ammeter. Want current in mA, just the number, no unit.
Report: 3.25
